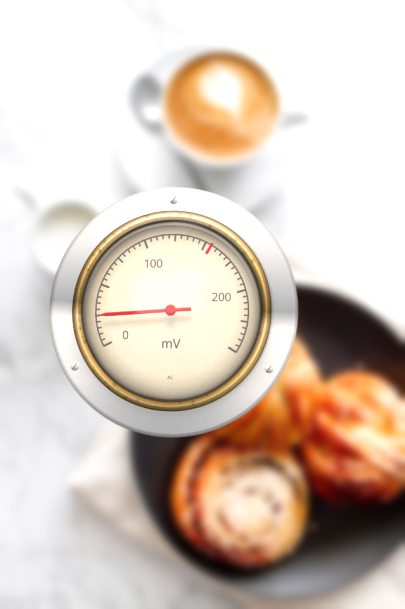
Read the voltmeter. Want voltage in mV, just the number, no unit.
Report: 25
